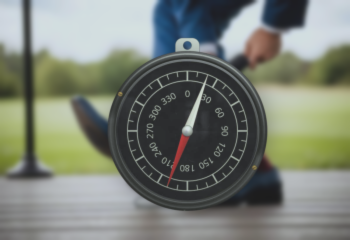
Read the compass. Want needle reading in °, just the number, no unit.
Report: 200
